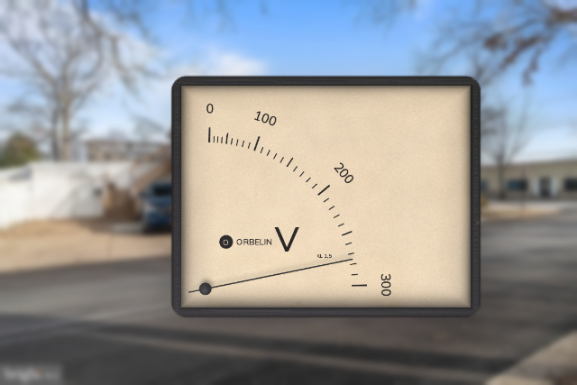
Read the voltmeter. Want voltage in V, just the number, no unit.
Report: 275
